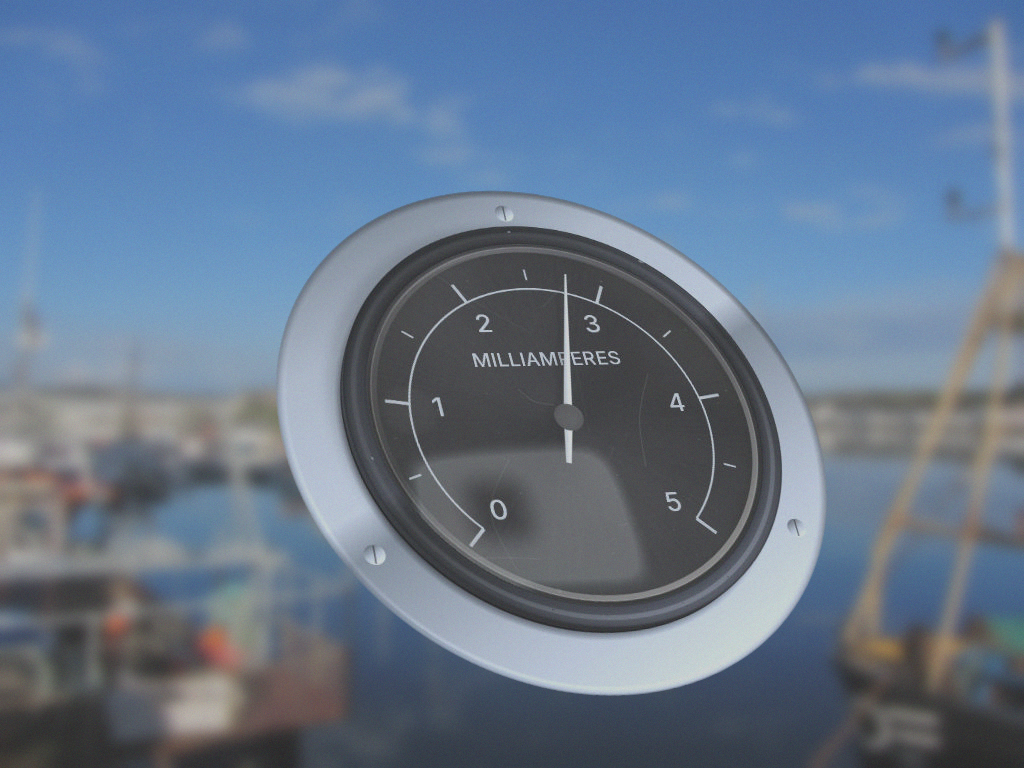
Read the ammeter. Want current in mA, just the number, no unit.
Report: 2.75
